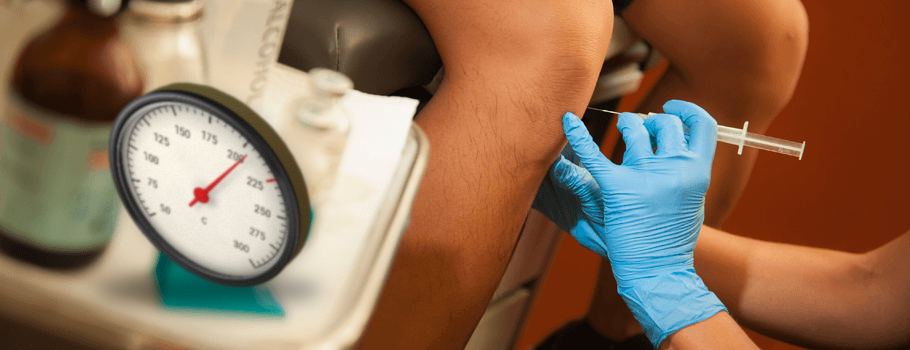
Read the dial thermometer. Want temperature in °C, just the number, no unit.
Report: 205
